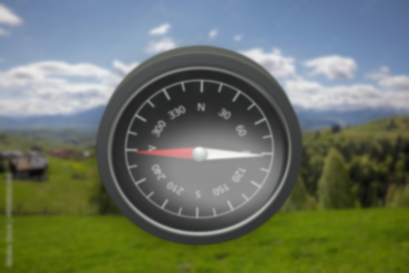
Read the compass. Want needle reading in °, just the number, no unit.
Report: 270
